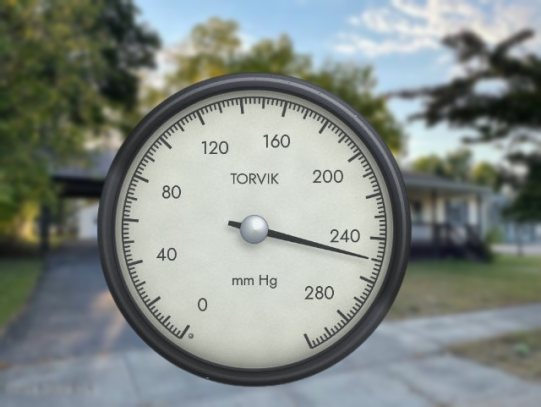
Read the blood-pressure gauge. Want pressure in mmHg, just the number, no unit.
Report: 250
